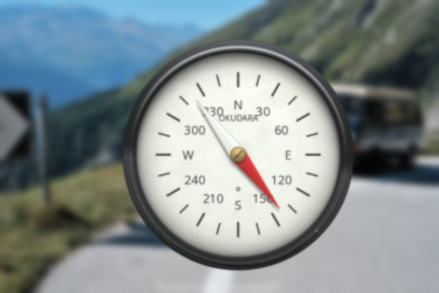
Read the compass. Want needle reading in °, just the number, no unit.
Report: 142.5
